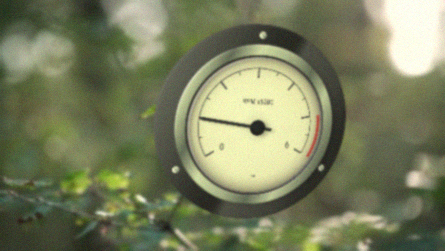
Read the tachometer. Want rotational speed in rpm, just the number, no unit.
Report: 1000
